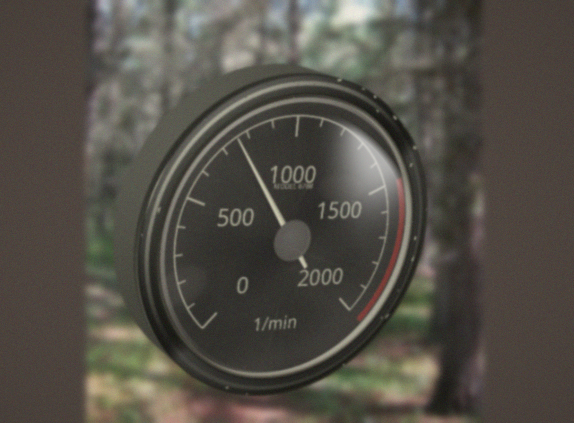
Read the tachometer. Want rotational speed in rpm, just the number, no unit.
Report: 750
